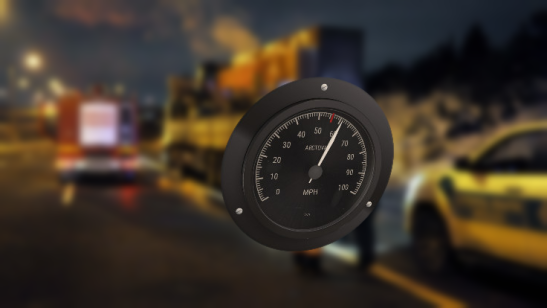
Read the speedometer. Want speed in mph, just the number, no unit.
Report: 60
